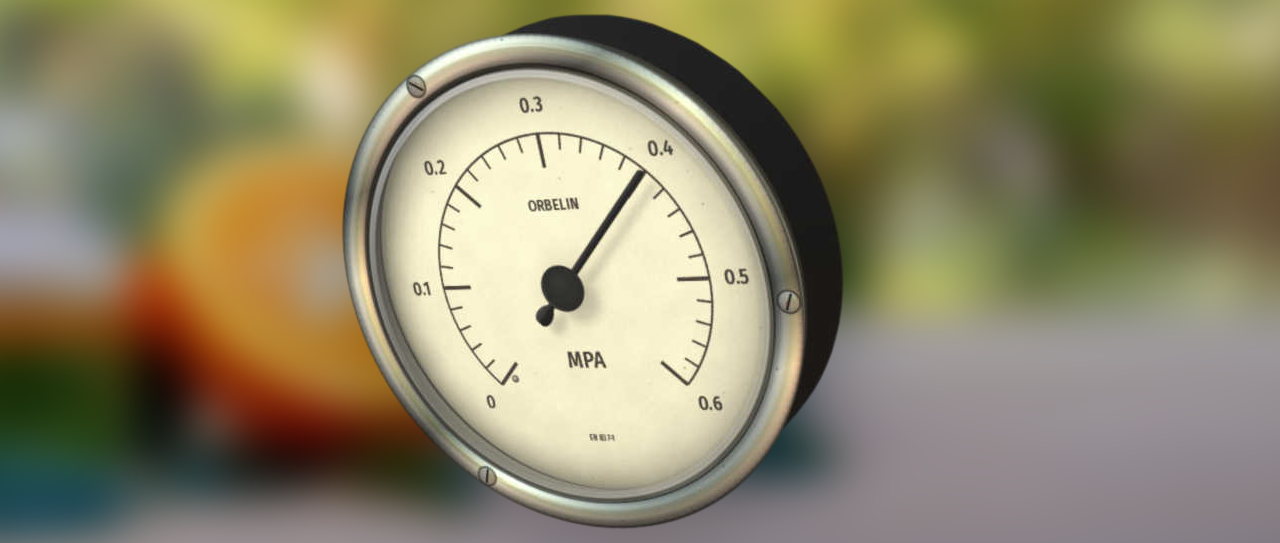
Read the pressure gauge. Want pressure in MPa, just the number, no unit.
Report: 0.4
